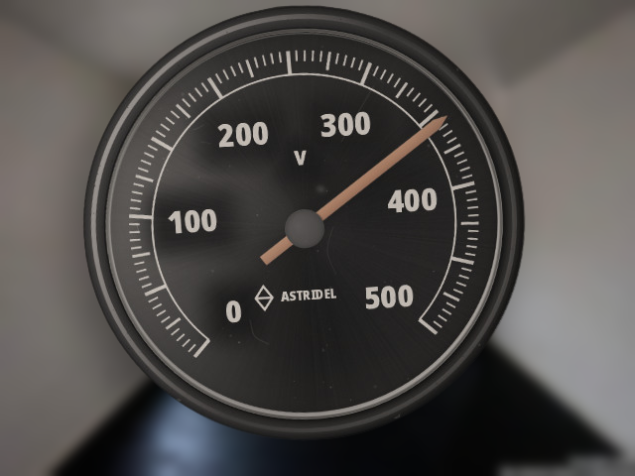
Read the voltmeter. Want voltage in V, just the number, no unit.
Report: 355
